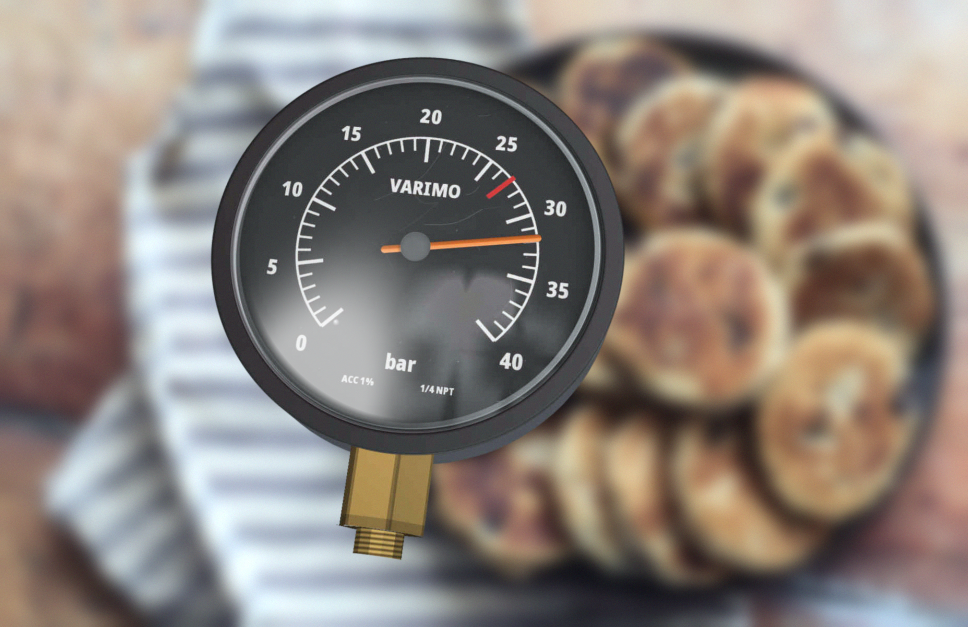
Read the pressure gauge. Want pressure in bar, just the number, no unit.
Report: 32
